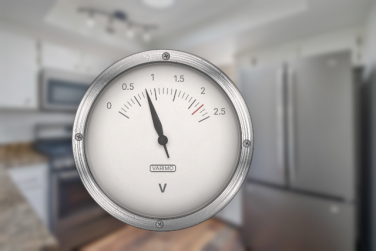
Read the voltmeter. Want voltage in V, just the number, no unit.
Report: 0.8
